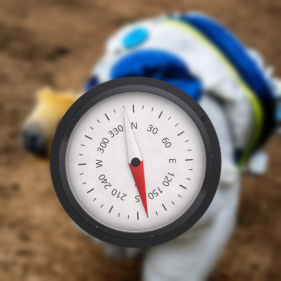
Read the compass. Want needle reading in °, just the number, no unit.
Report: 170
